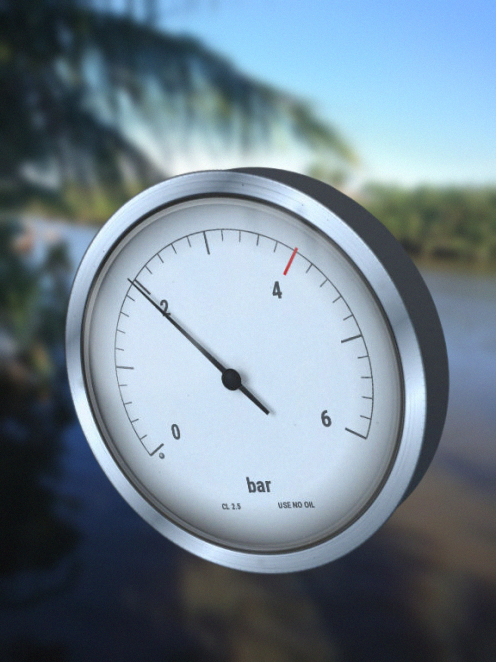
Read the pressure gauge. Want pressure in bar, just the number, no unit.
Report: 2
